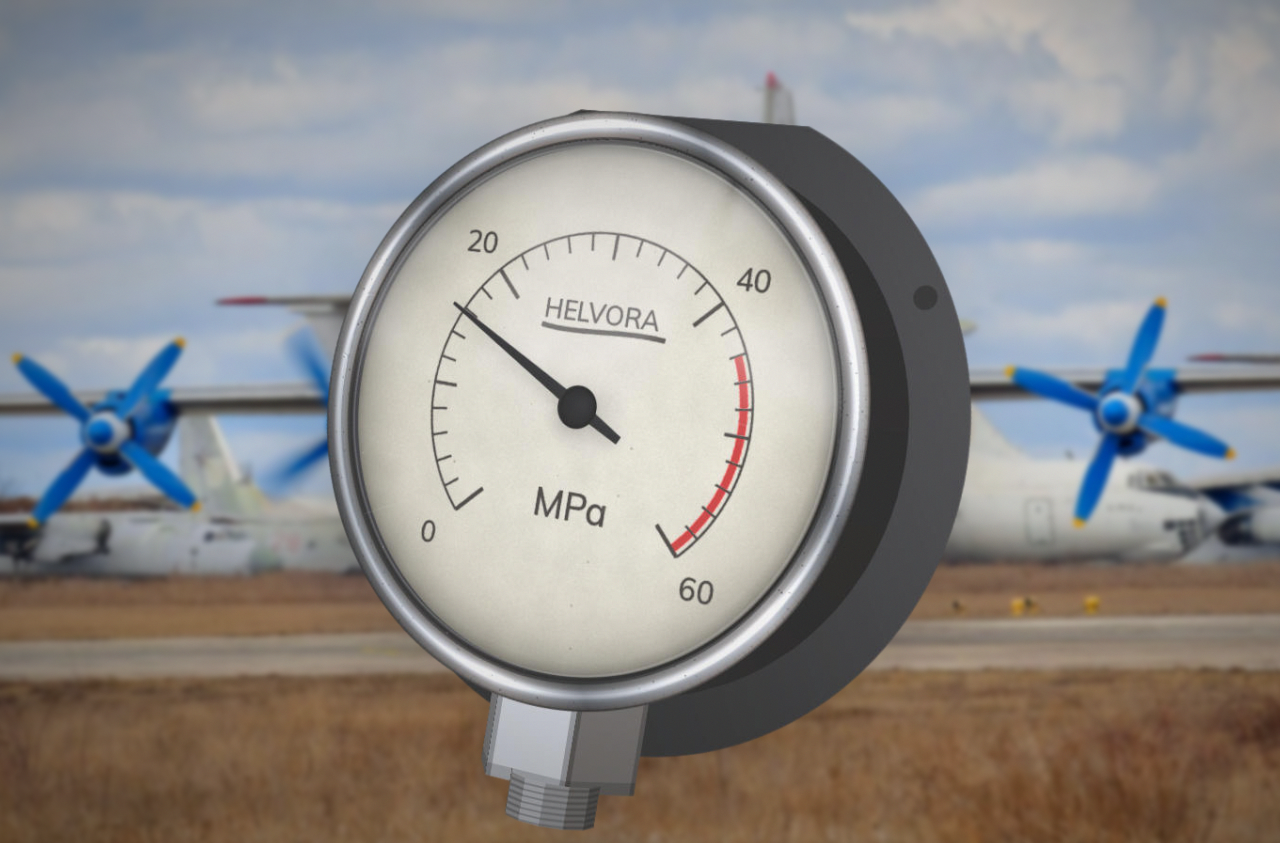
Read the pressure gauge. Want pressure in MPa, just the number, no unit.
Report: 16
